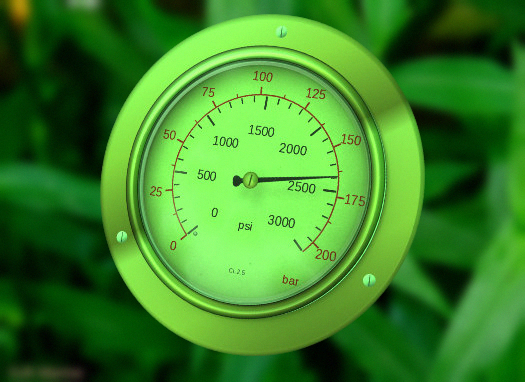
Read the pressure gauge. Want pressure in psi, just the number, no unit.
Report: 2400
